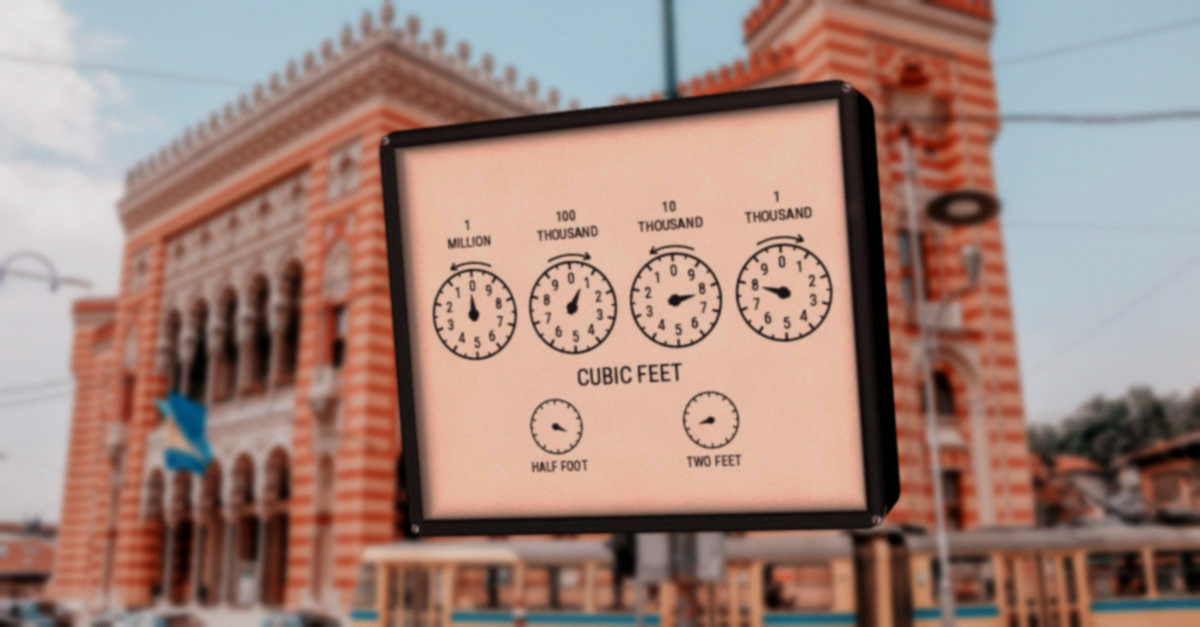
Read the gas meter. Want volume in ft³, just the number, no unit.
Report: 7800
